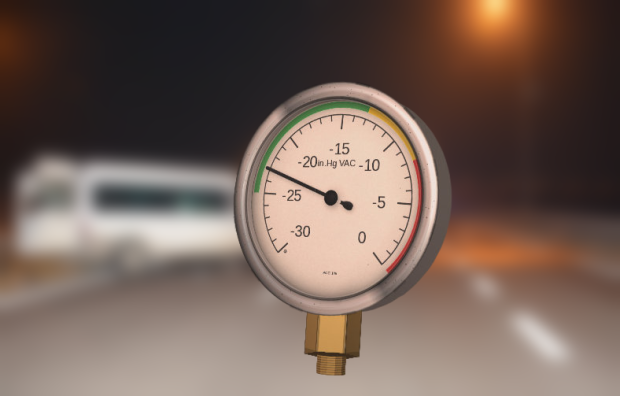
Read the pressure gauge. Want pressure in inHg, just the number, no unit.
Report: -23
